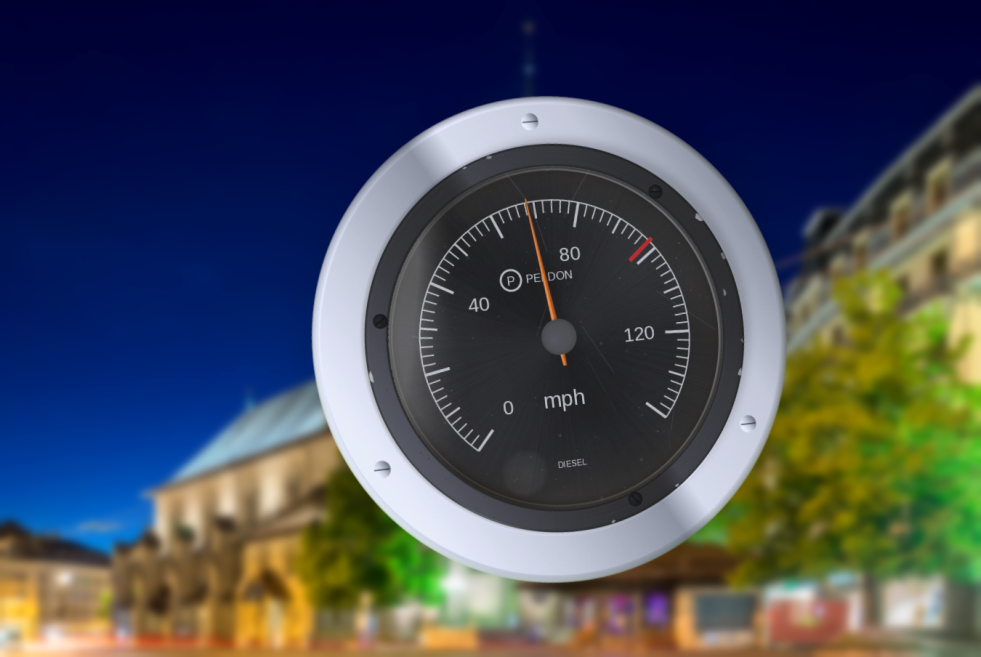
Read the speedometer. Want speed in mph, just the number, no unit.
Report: 68
